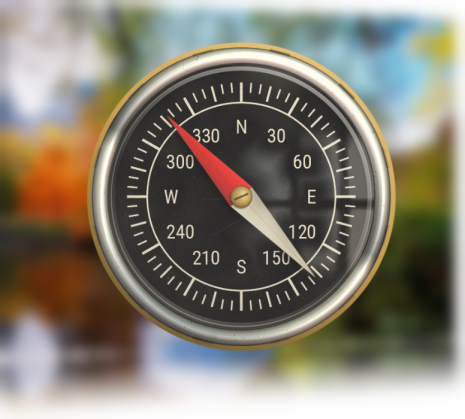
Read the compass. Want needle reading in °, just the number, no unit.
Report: 317.5
